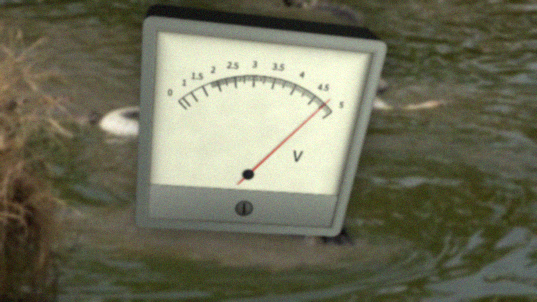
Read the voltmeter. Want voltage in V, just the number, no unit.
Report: 4.75
